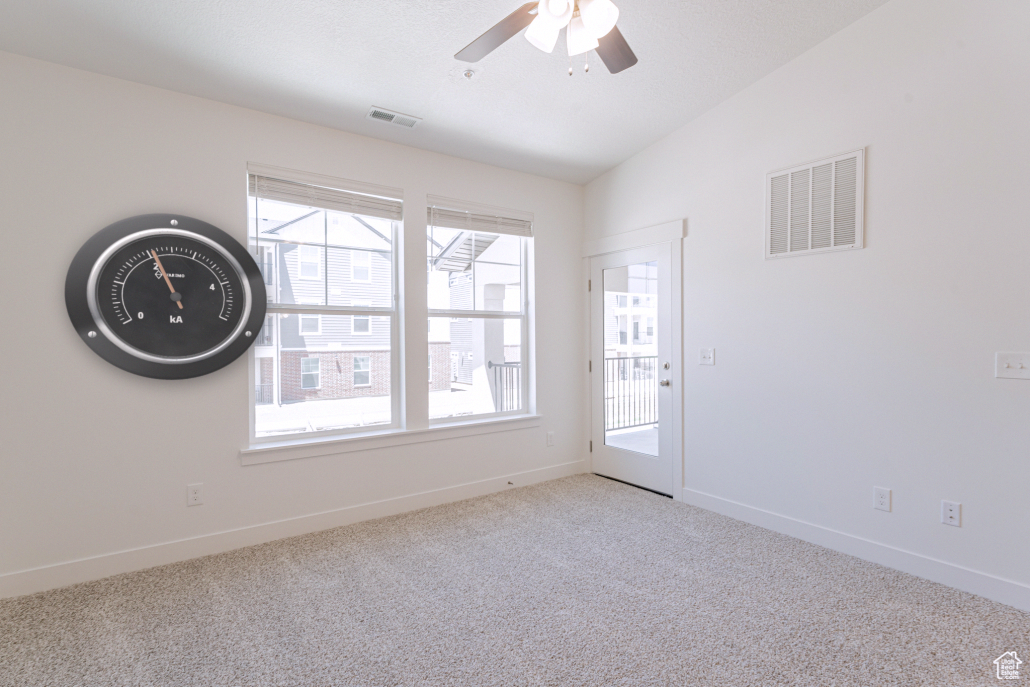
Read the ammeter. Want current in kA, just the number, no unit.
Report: 2.1
